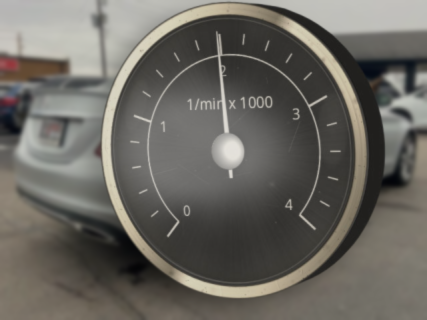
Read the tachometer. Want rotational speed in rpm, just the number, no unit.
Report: 2000
